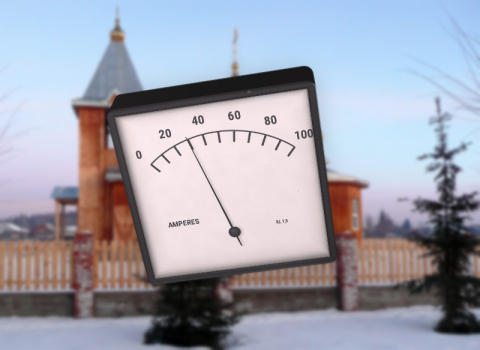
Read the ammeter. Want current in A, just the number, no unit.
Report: 30
